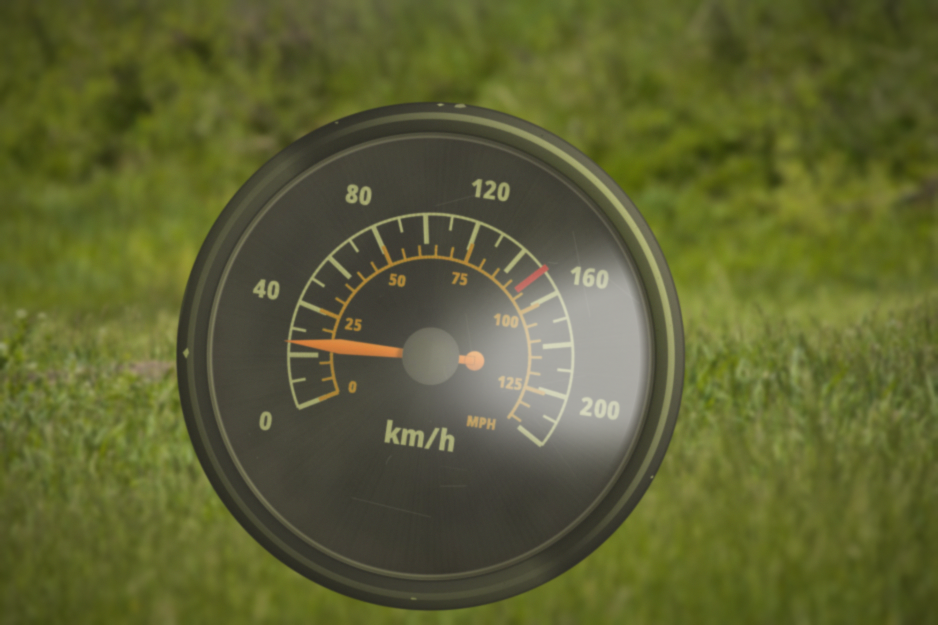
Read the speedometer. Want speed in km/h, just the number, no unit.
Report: 25
